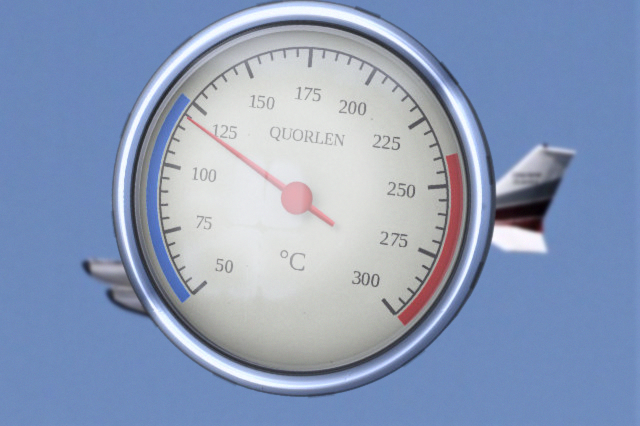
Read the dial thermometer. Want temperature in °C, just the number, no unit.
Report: 120
